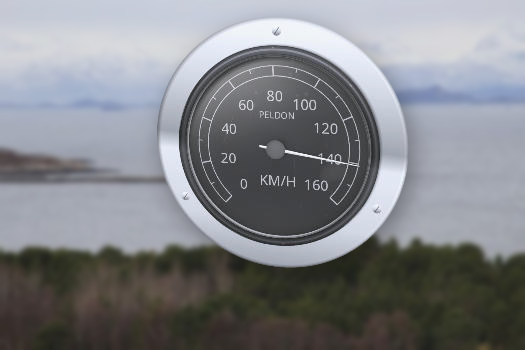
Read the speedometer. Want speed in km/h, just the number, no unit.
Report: 140
